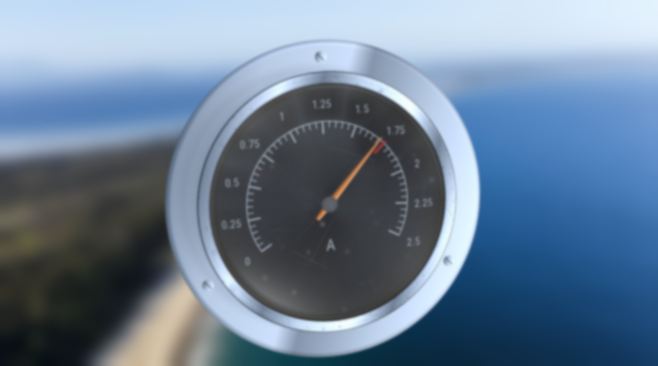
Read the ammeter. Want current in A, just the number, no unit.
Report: 1.7
